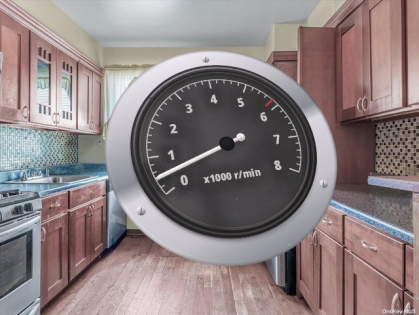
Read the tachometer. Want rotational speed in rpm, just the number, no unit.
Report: 400
